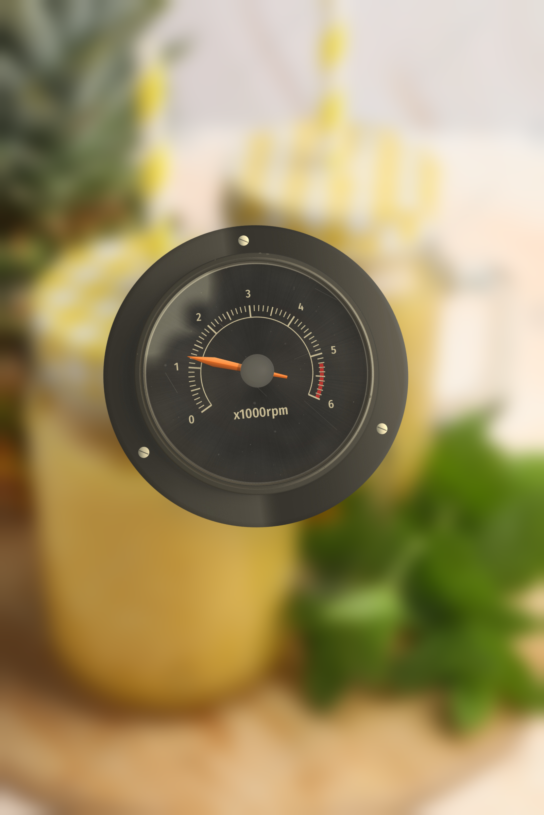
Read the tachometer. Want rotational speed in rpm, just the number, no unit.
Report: 1200
